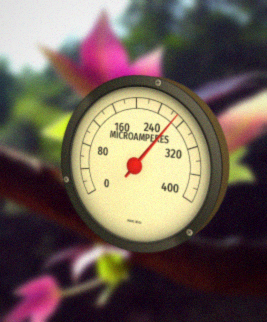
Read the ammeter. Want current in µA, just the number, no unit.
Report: 270
